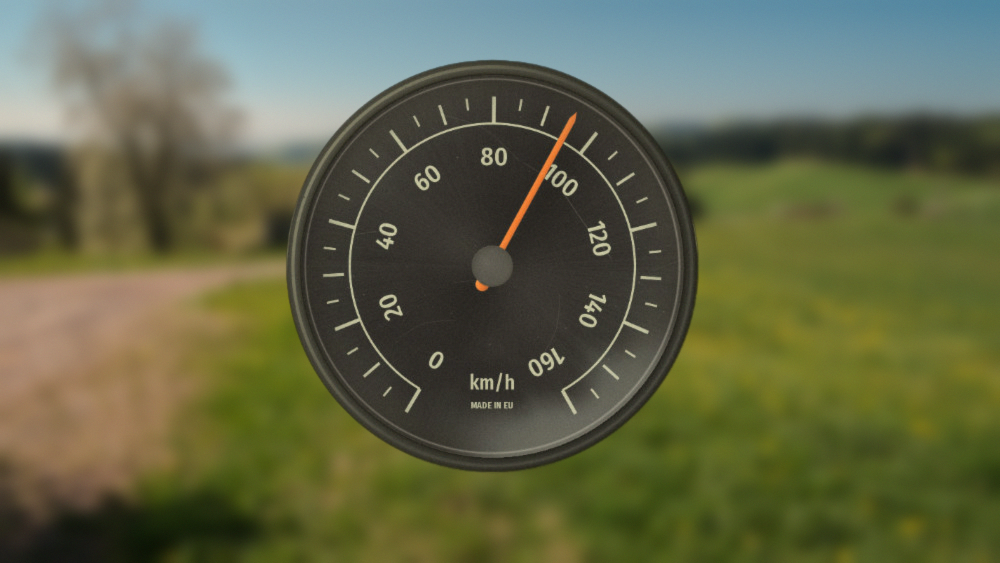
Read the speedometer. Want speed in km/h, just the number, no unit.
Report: 95
